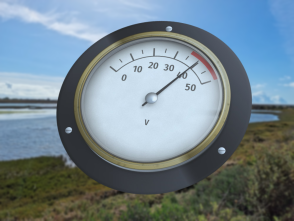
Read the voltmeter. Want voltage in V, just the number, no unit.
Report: 40
